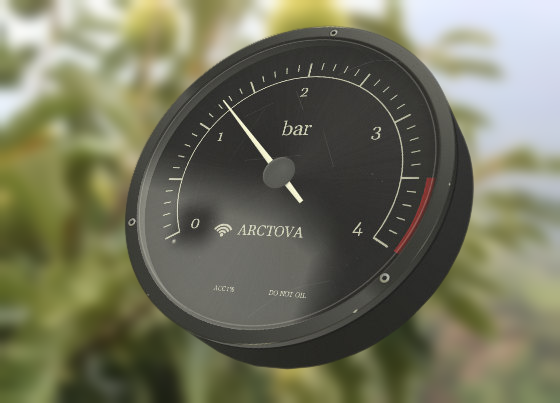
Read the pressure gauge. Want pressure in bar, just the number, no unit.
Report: 1.25
